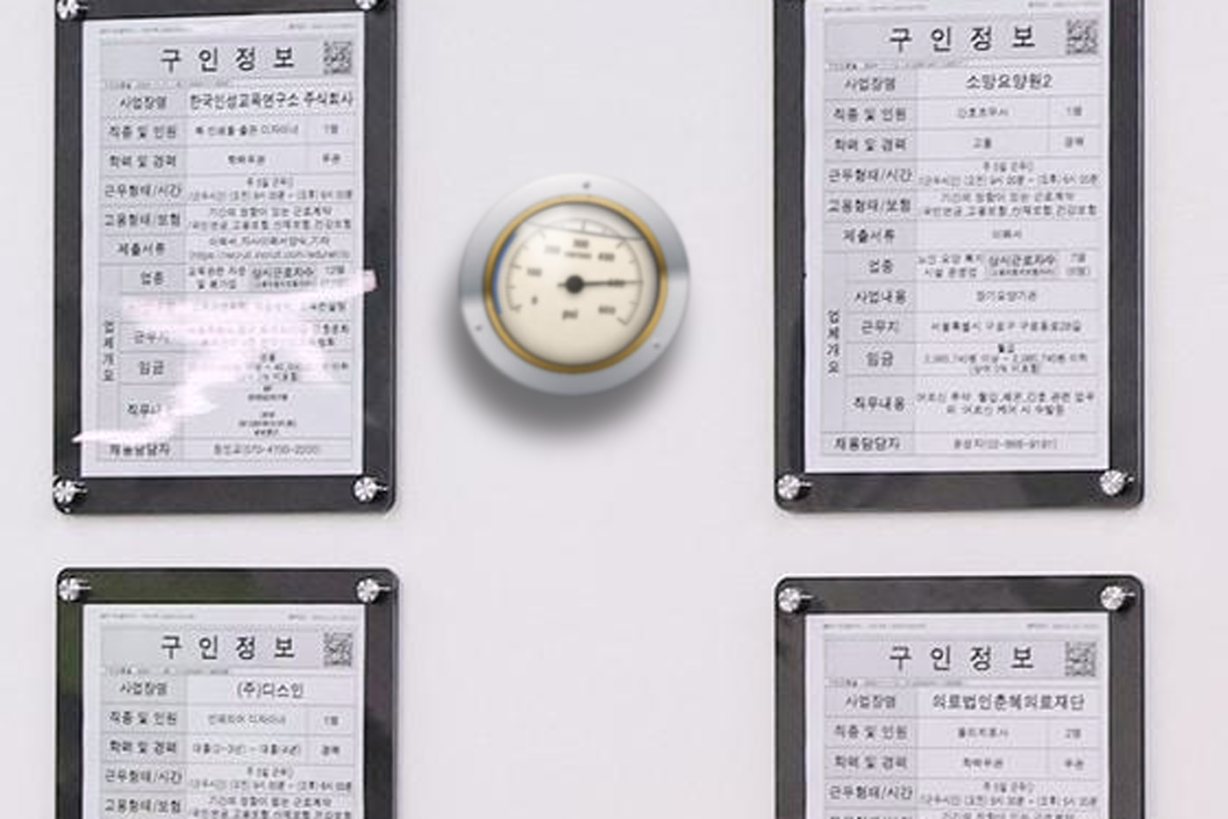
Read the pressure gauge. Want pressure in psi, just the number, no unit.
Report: 500
